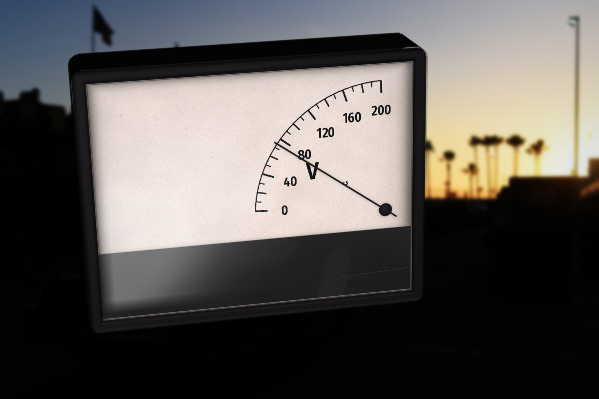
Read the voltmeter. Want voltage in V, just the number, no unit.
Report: 75
